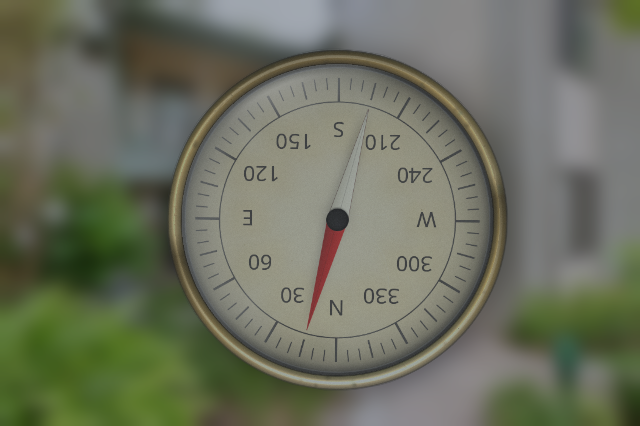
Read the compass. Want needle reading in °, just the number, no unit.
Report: 15
